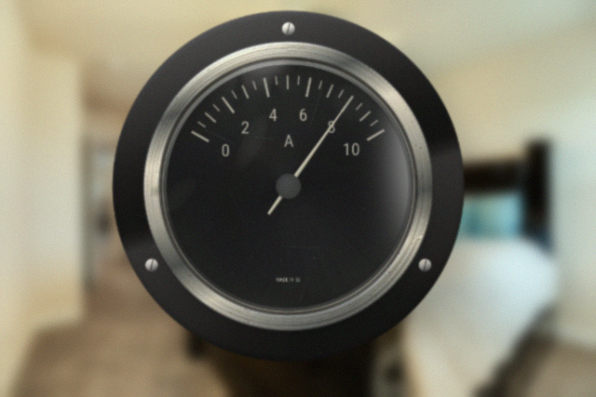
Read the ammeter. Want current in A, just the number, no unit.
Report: 8
